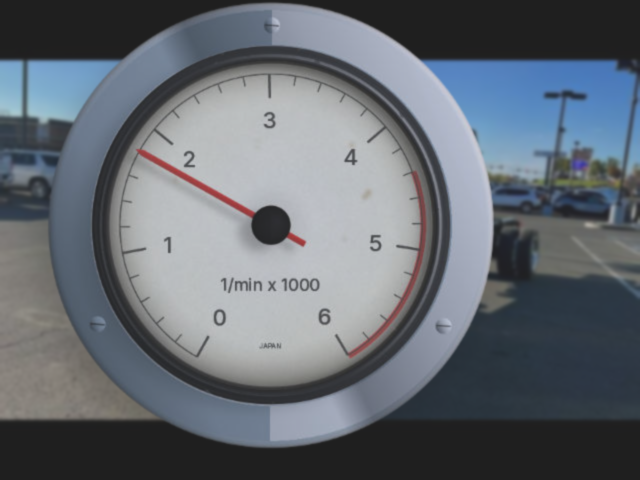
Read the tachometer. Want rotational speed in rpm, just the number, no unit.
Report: 1800
